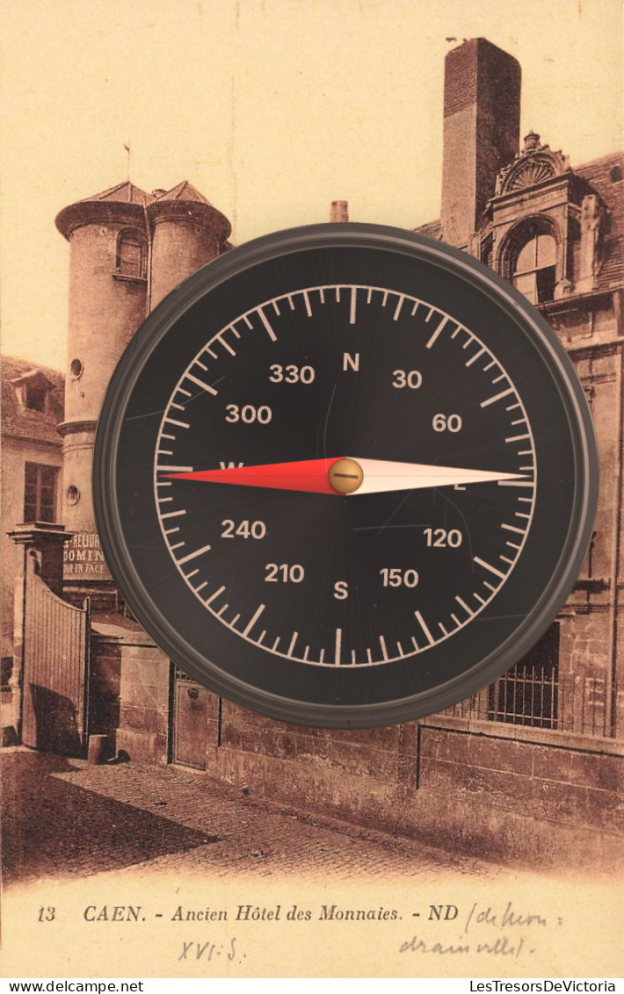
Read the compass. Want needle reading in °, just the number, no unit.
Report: 267.5
